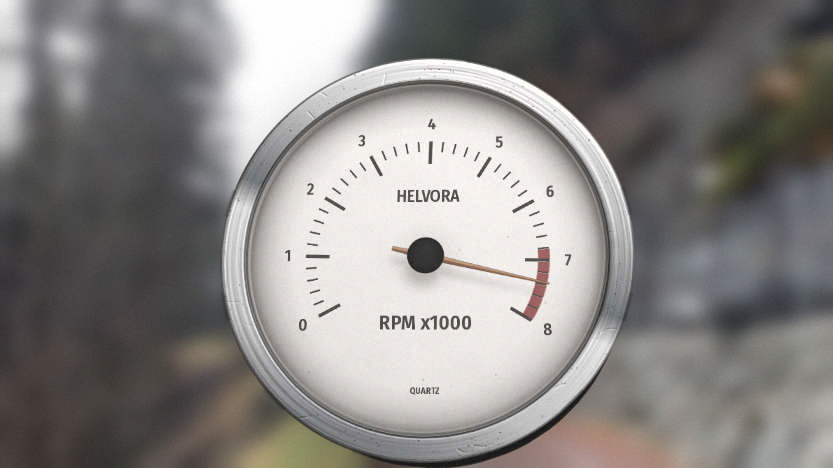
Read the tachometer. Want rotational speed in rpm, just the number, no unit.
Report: 7400
